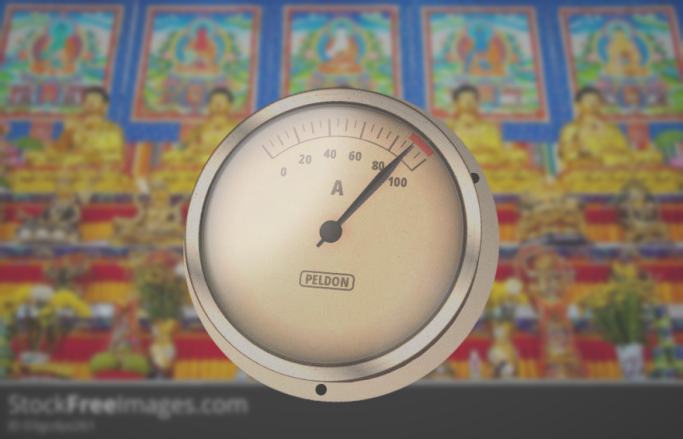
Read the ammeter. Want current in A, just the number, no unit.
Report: 90
